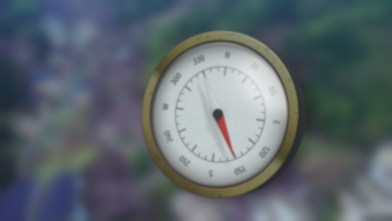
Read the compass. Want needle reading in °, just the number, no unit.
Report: 150
